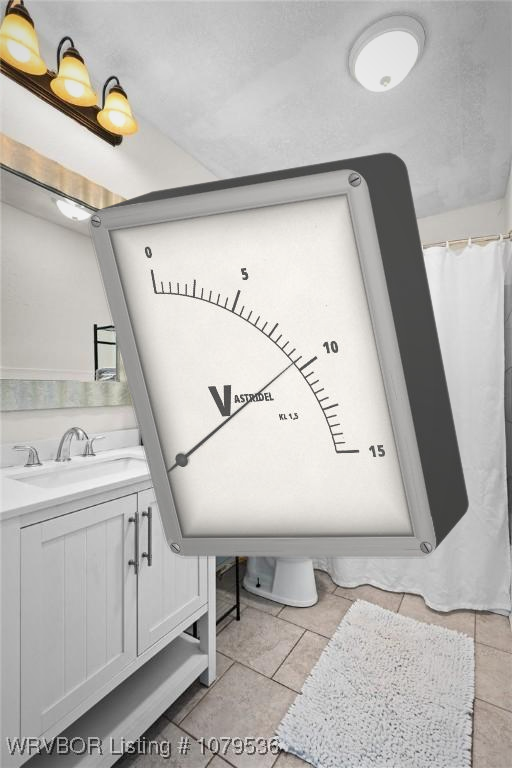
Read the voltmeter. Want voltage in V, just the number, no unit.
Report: 9.5
